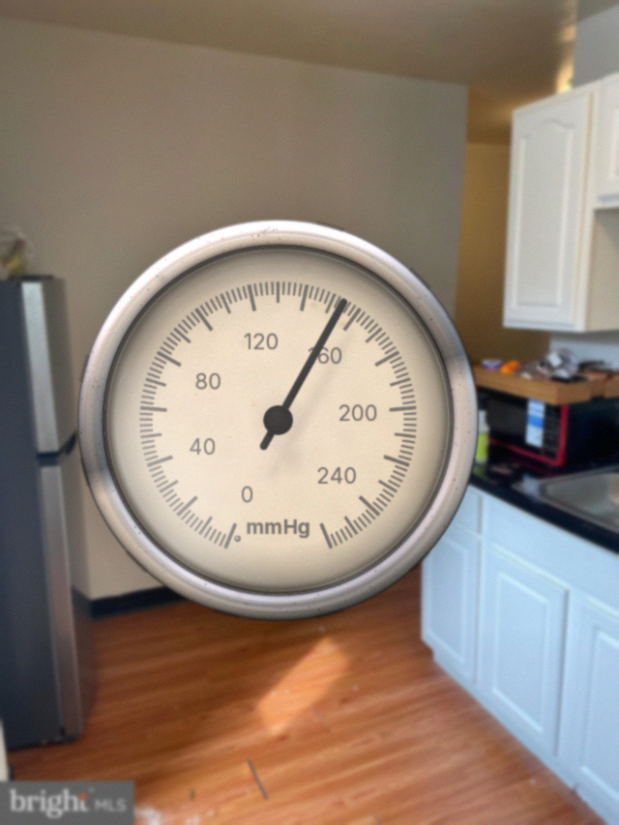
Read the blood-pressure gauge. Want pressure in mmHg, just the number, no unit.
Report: 154
